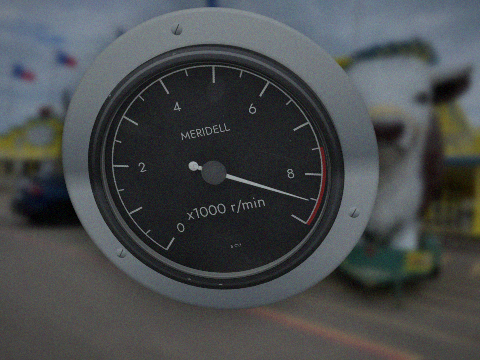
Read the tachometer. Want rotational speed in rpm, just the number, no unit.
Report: 8500
